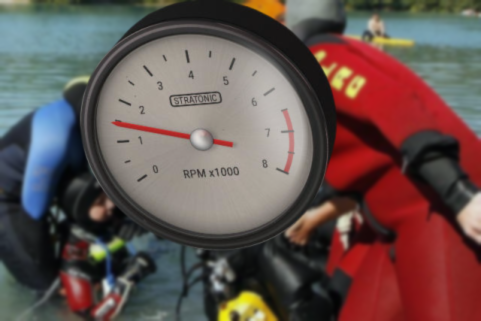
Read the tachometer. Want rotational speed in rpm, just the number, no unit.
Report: 1500
